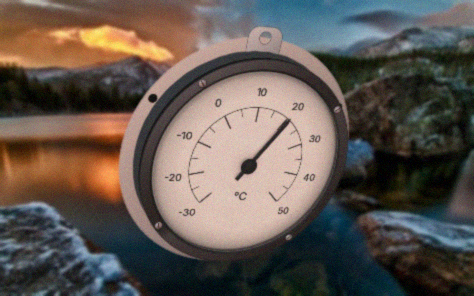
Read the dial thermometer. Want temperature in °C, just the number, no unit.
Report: 20
